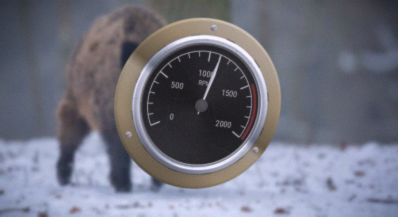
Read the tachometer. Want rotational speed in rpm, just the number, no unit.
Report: 1100
